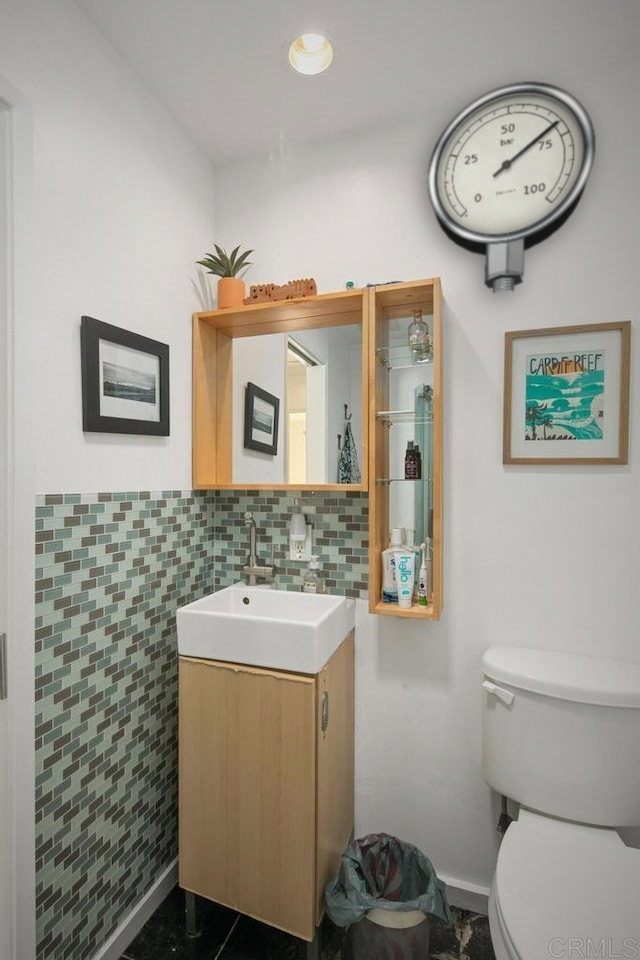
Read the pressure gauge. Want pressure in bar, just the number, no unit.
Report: 70
